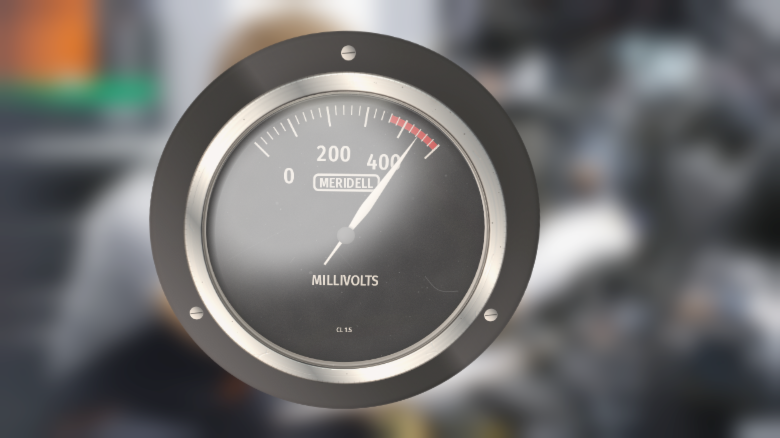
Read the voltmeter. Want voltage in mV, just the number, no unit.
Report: 440
